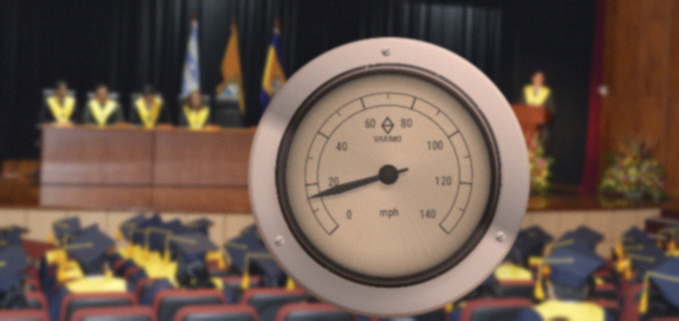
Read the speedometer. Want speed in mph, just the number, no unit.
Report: 15
